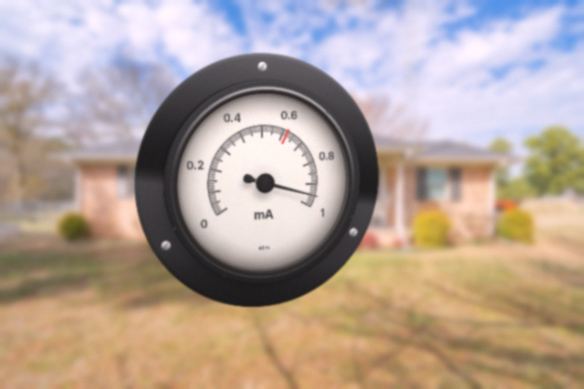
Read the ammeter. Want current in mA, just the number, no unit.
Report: 0.95
